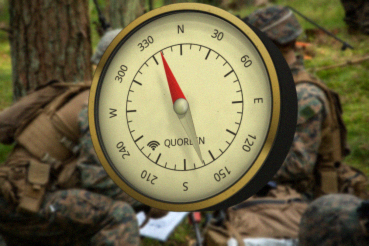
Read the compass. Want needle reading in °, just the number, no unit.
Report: 340
